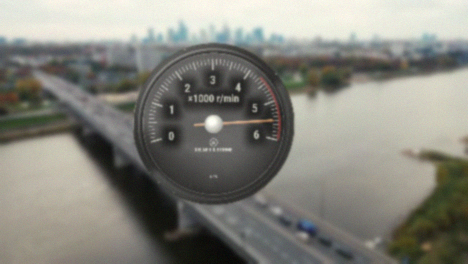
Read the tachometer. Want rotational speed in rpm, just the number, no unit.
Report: 5500
